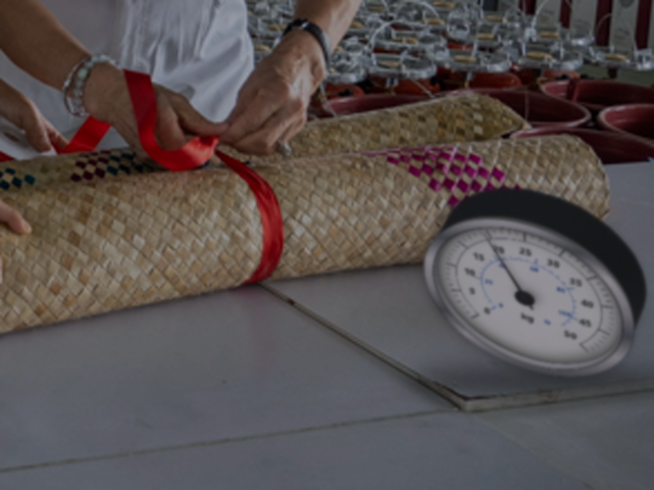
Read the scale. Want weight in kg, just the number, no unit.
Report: 20
